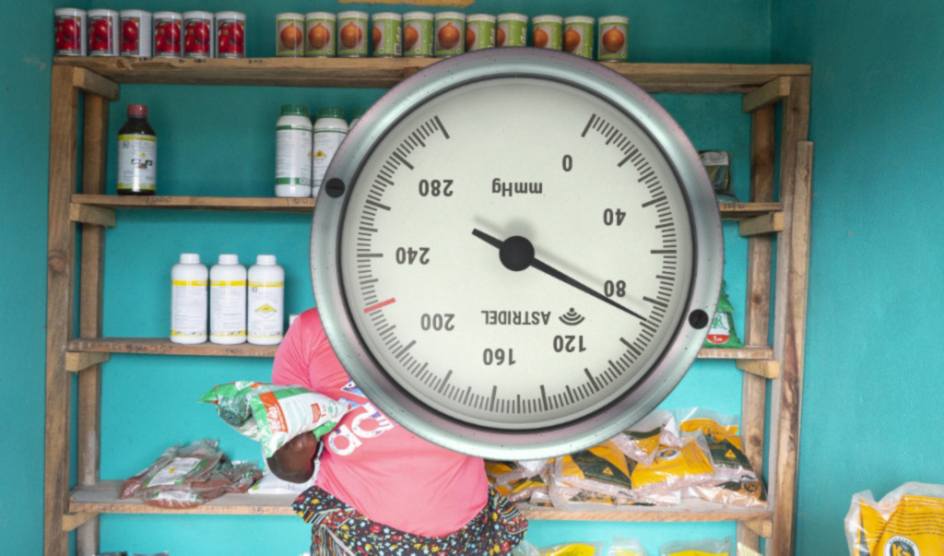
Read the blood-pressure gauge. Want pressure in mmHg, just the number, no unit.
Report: 88
